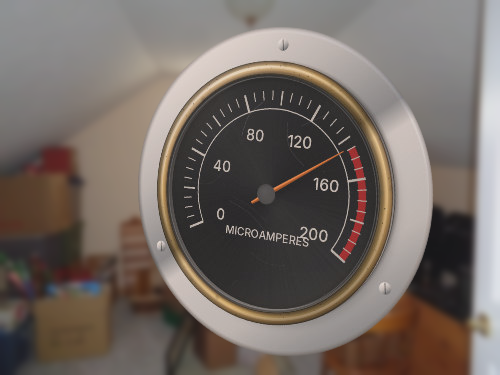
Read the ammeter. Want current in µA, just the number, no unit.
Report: 145
